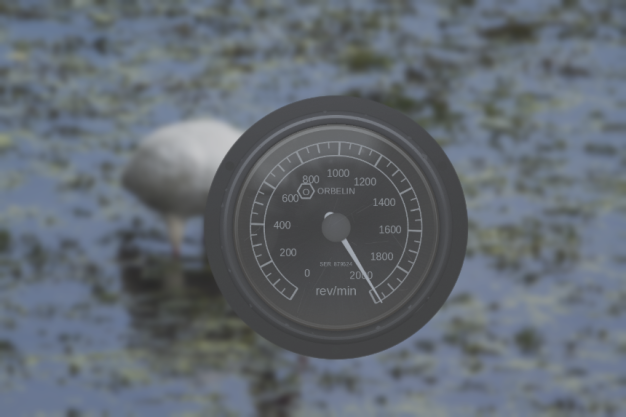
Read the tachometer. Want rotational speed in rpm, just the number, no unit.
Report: 1975
